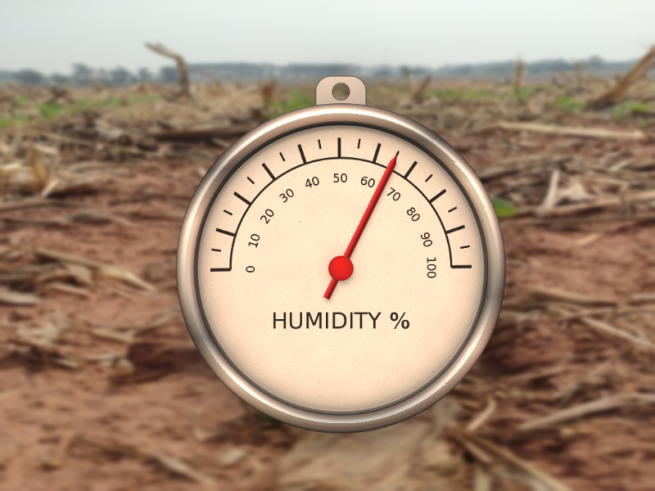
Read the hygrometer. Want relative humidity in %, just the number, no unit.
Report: 65
